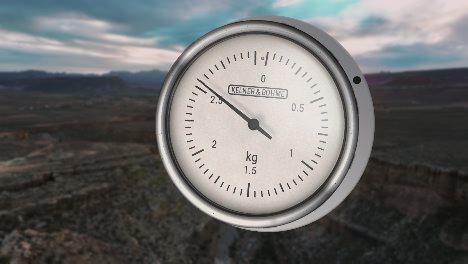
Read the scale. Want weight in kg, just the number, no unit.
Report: 2.55
